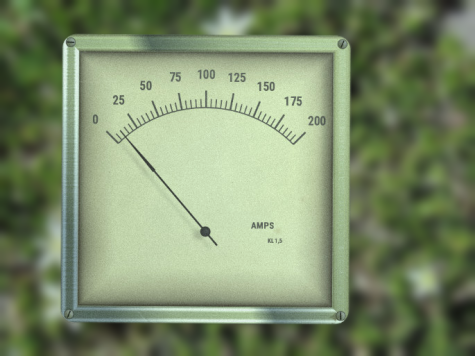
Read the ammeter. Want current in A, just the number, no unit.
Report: 10
